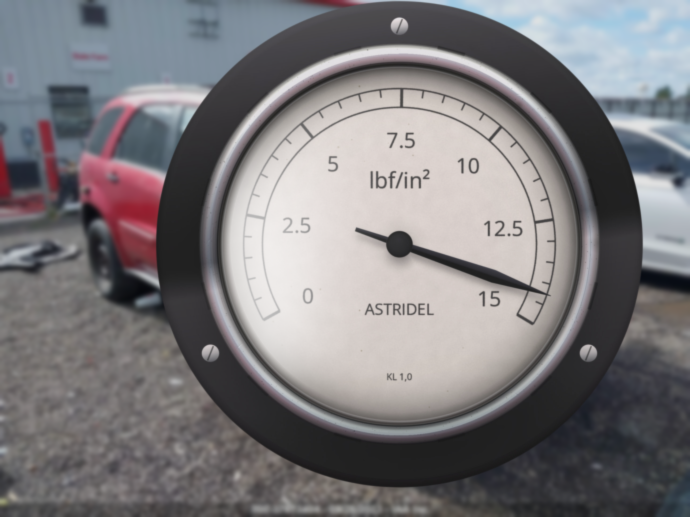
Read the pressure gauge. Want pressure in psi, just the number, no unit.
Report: 14.25
